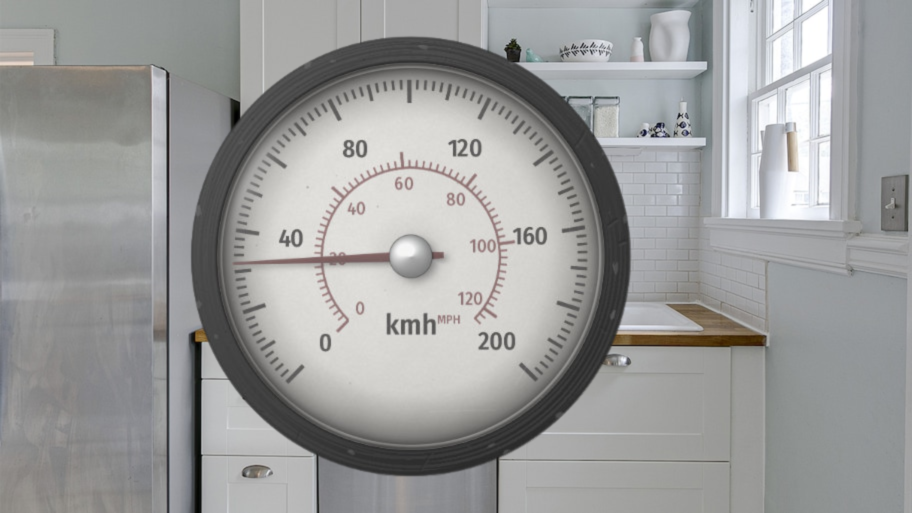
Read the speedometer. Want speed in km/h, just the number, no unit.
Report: 32
